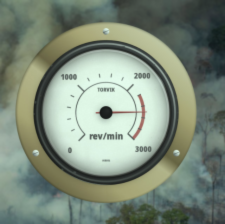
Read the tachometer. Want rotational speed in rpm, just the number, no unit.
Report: 2500
